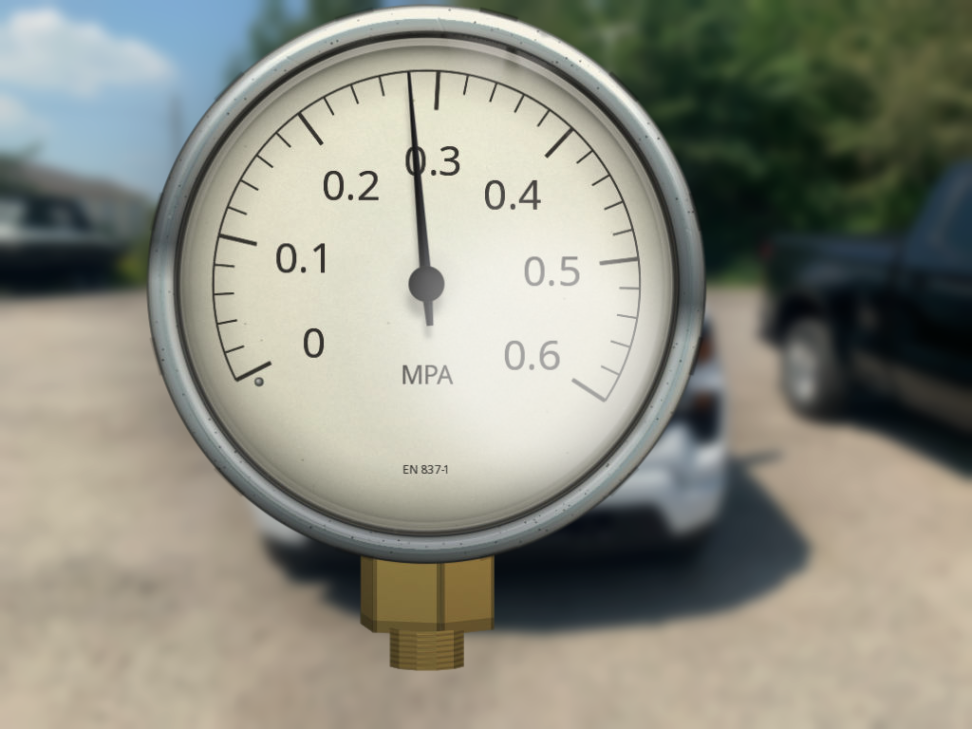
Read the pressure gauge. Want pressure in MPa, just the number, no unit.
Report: 0.28
